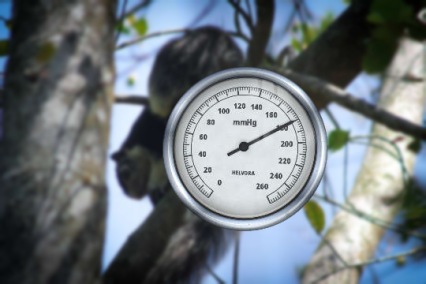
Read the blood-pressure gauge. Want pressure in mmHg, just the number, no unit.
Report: 180
